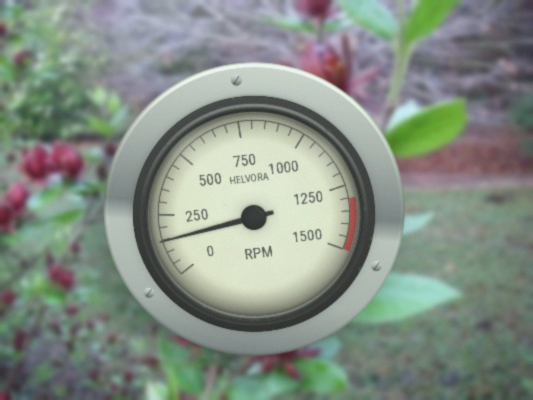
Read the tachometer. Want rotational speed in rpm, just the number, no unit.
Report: 150
